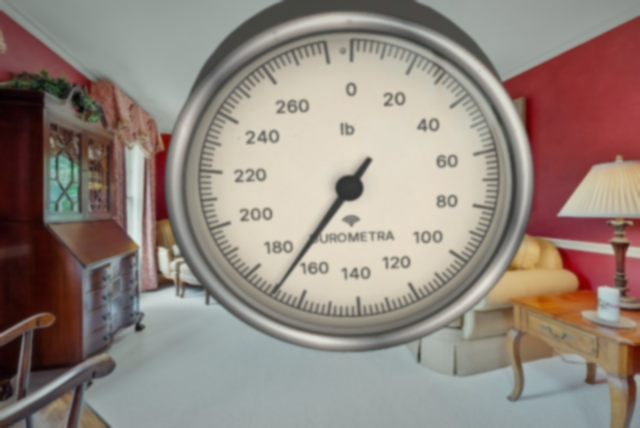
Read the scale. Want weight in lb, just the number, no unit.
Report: 170
